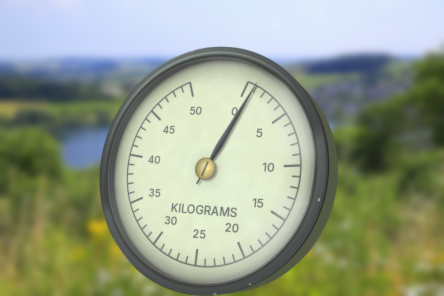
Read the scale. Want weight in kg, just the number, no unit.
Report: 1
